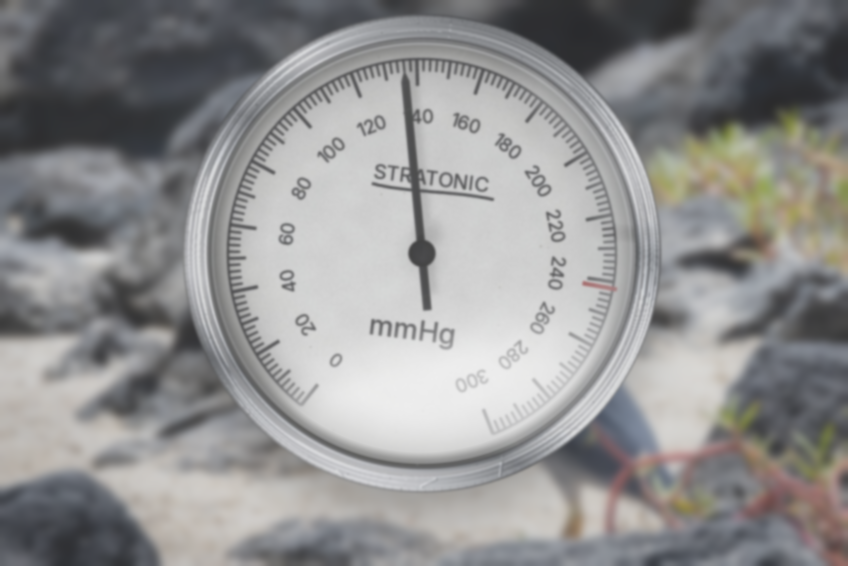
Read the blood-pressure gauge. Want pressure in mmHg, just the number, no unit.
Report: 136
